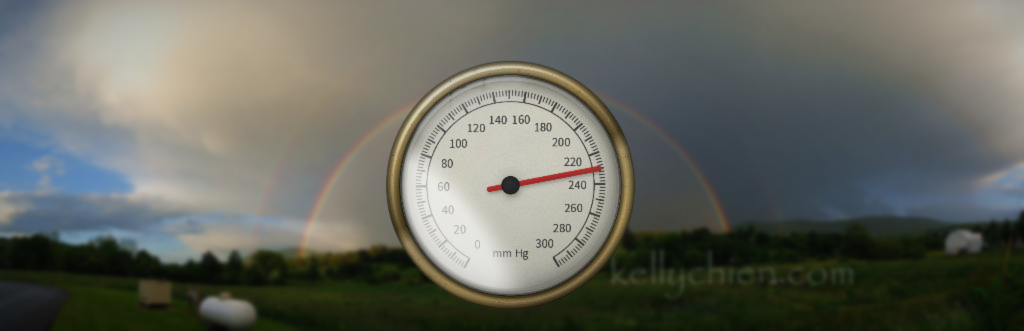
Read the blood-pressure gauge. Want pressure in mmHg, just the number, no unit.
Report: 230
